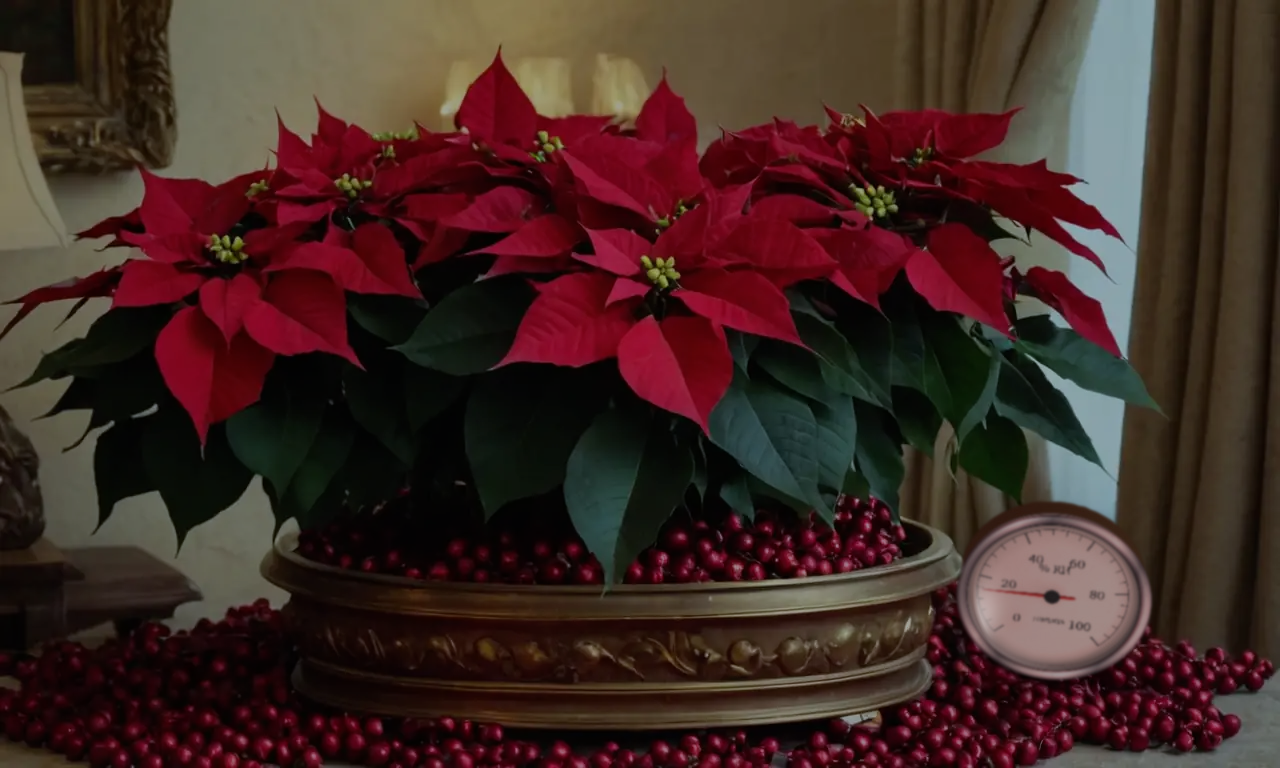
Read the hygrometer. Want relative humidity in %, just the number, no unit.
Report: 16
